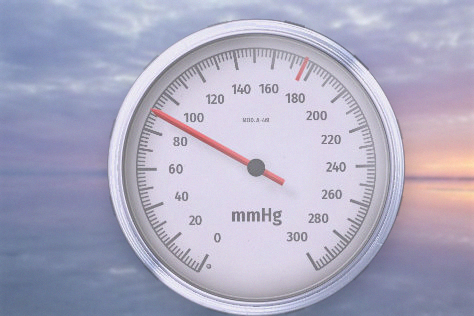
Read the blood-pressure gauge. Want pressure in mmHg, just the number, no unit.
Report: 90
